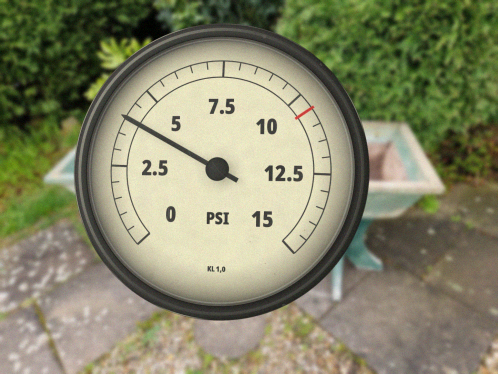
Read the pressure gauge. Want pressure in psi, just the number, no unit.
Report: 4
